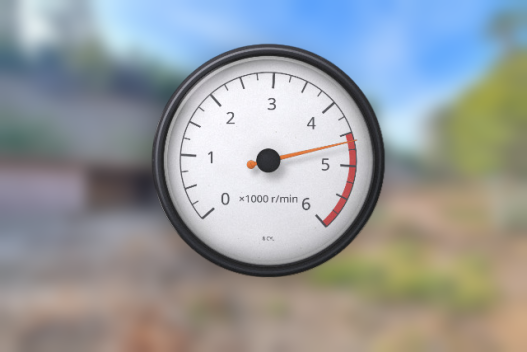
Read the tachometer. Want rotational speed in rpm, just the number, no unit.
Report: 4625
